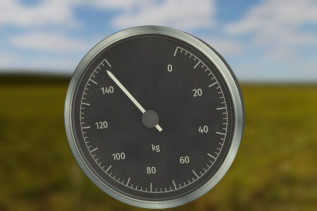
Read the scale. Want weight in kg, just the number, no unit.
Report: 148
